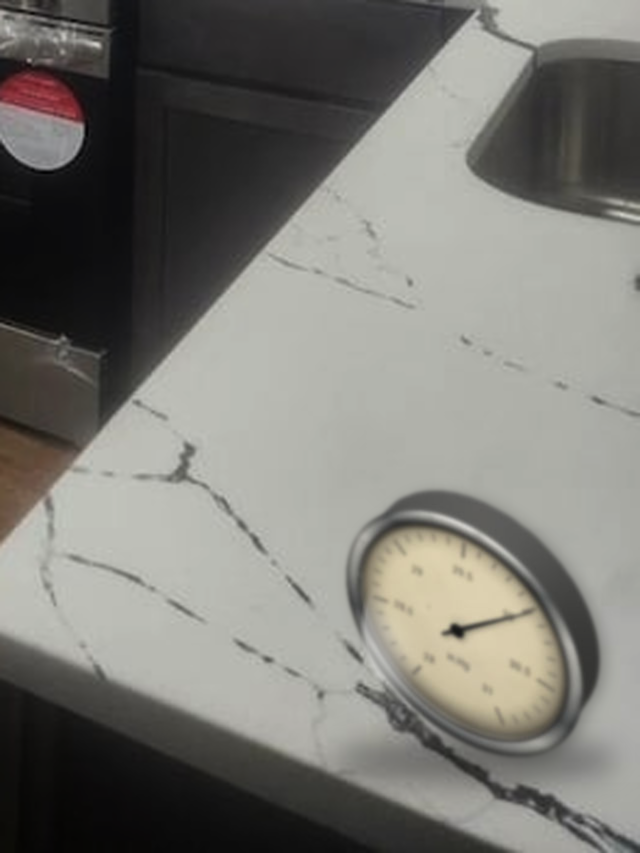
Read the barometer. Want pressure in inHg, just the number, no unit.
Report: 30
